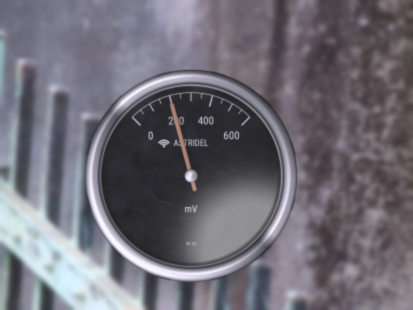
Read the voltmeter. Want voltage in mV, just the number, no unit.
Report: 200
